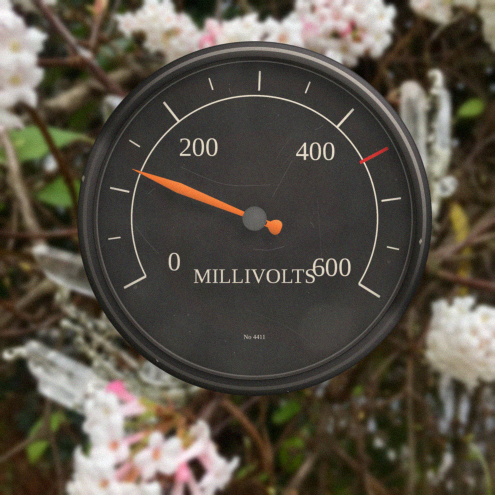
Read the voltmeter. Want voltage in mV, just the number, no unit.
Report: 125
